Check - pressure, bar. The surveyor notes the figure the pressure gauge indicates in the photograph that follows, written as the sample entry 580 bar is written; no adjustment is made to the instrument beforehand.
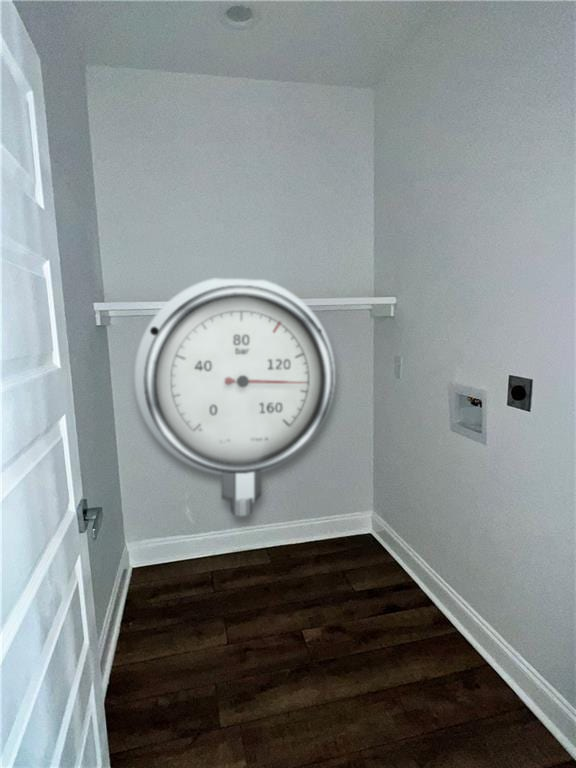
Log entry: 135 bar
